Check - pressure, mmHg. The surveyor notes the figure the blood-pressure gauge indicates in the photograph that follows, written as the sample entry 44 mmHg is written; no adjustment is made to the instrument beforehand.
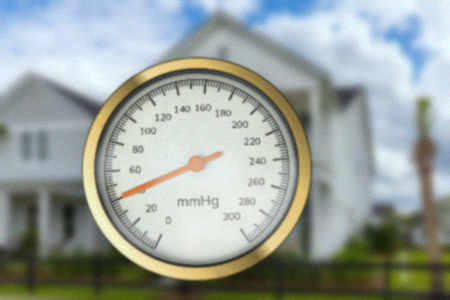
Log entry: 40 mmHg
